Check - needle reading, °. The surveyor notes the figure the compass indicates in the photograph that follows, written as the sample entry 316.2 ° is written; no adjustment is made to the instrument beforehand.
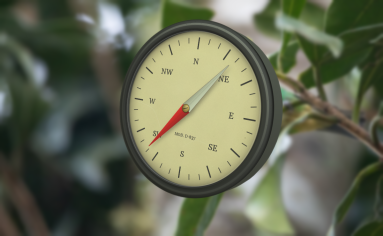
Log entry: 220 °
